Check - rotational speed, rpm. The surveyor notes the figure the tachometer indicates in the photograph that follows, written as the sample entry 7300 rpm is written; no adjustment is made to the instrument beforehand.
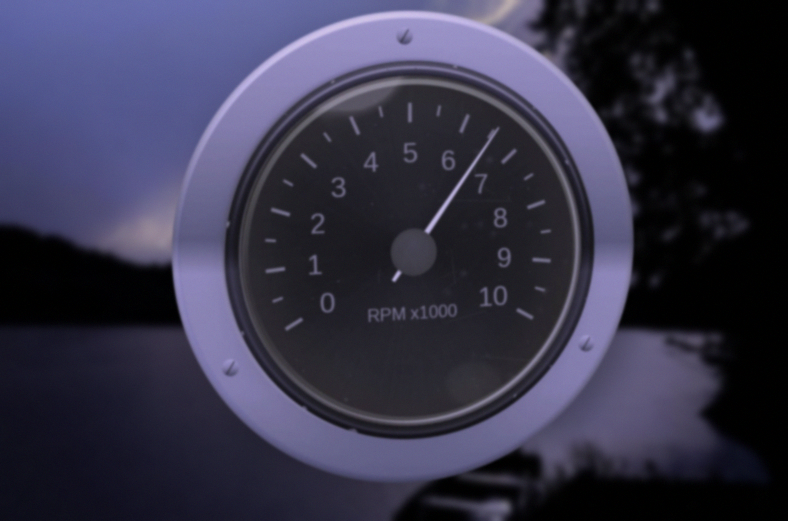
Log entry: 6500 rpm
